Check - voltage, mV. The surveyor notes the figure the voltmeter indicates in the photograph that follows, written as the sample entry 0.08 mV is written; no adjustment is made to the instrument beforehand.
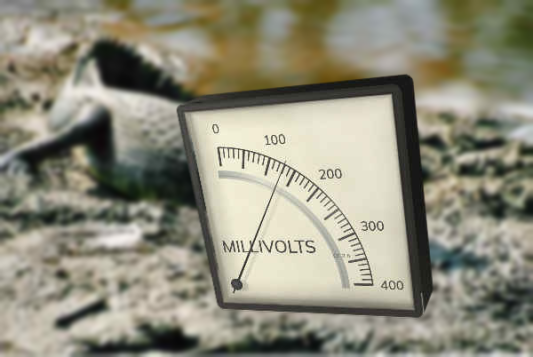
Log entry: 130 mV
